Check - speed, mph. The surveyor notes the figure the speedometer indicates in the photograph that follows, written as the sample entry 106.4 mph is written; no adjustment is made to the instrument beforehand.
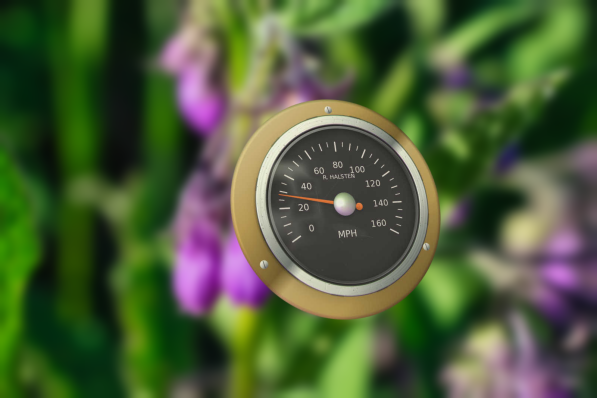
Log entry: 27.5 mph
